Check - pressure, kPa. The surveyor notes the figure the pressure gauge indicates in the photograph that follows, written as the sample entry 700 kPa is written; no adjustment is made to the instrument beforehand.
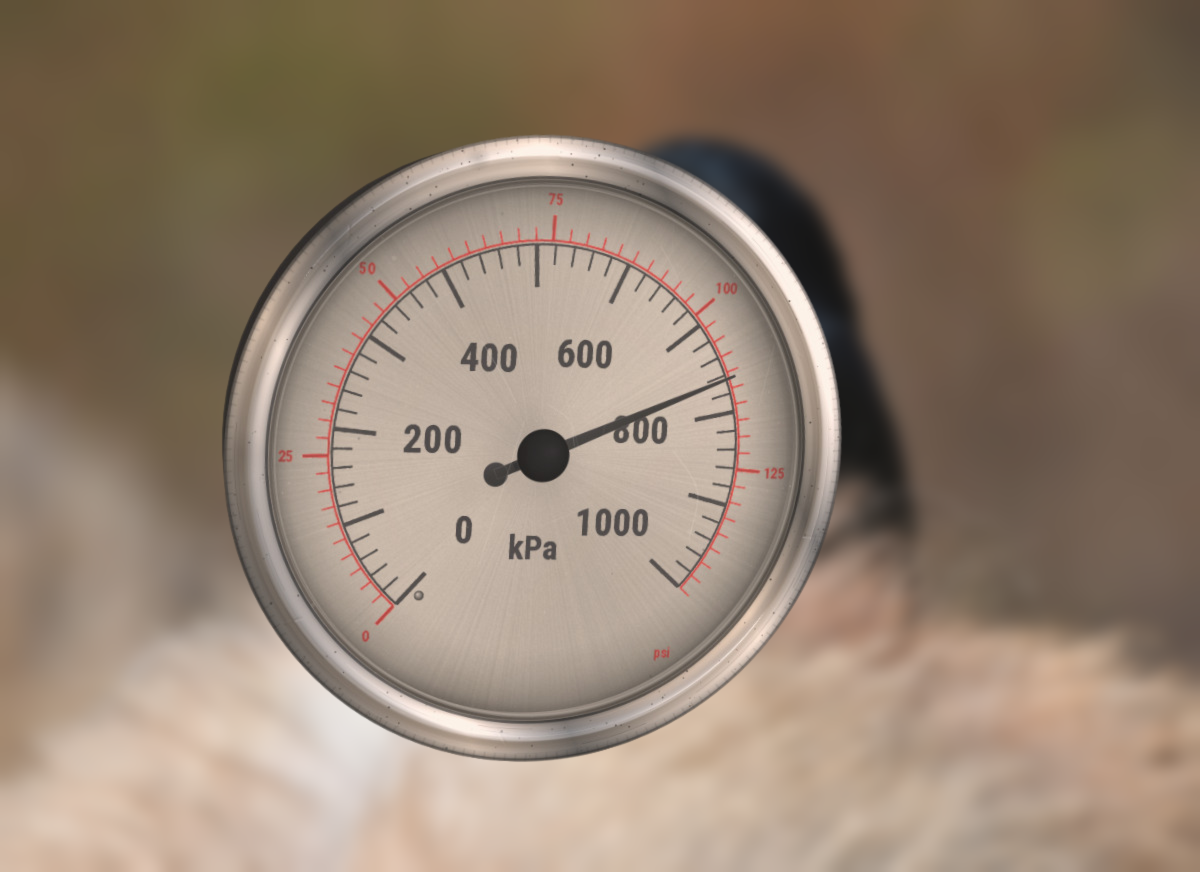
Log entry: 760 kPa
